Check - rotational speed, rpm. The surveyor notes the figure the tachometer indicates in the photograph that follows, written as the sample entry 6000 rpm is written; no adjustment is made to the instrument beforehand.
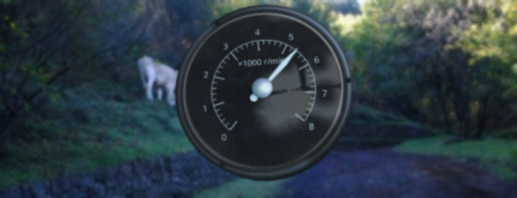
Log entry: 5400 rpm
